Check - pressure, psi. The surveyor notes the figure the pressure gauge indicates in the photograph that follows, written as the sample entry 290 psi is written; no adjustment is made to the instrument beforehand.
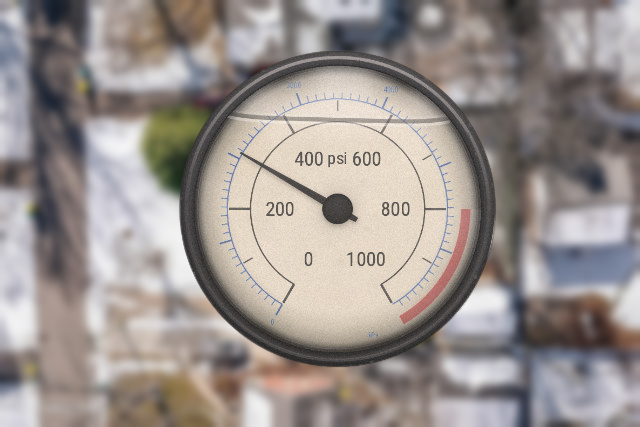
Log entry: 300 psi
